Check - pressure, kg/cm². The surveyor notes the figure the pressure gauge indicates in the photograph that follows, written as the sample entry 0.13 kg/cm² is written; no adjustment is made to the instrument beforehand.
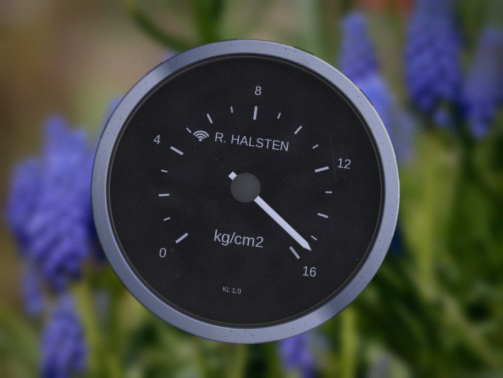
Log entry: 15.5 kg/cm²
